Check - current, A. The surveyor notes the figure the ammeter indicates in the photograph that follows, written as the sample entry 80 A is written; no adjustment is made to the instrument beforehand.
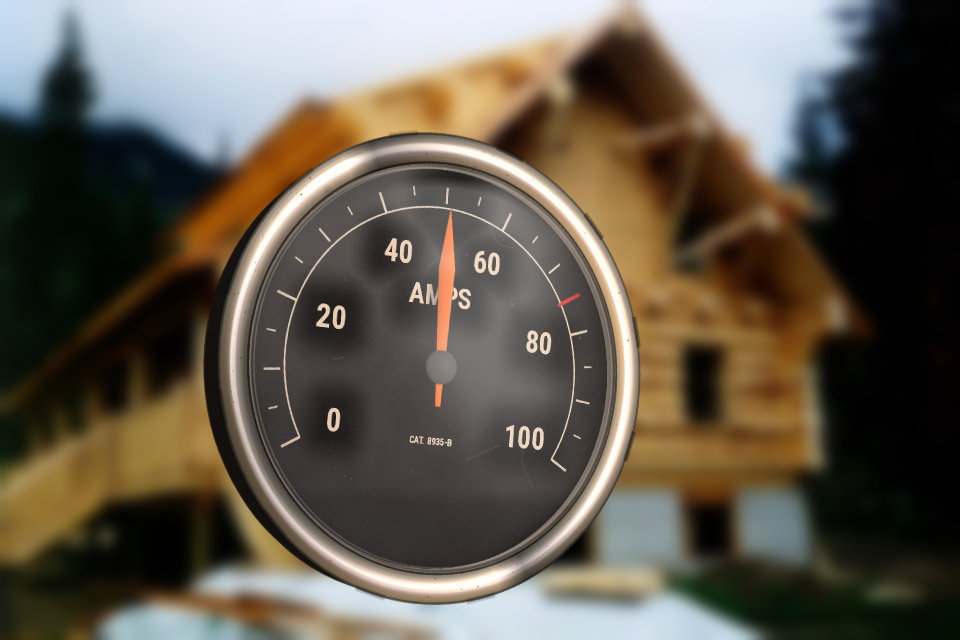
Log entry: 50 A
